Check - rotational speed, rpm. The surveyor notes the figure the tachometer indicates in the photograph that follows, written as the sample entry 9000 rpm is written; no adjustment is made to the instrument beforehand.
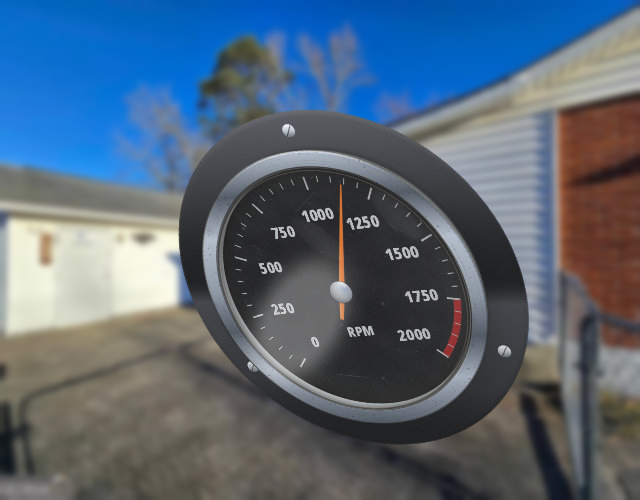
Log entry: 1150 rpm
